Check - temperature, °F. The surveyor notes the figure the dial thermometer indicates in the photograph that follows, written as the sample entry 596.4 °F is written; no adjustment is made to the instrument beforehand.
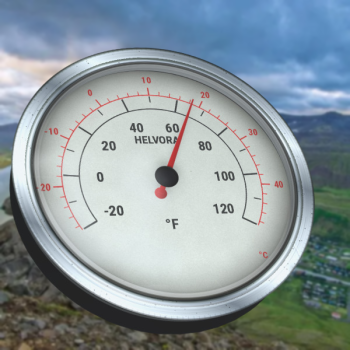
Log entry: 65 °F
